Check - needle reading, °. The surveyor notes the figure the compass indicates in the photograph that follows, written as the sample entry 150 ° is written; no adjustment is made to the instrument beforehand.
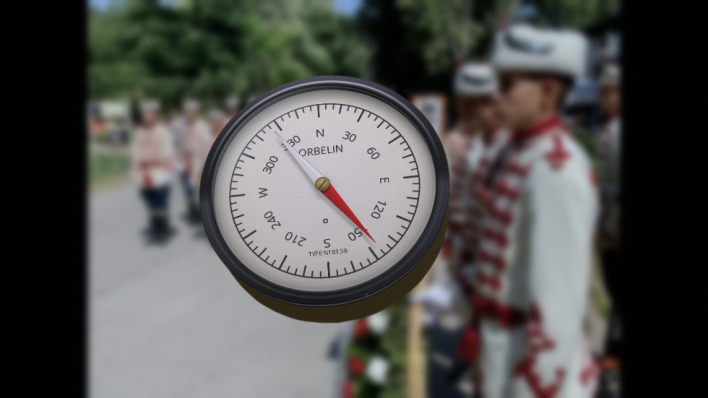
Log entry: 145 °
